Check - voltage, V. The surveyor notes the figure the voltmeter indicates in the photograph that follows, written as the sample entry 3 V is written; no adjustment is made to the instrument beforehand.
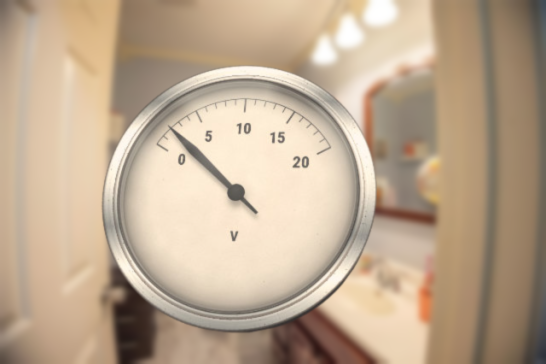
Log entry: 2 V
